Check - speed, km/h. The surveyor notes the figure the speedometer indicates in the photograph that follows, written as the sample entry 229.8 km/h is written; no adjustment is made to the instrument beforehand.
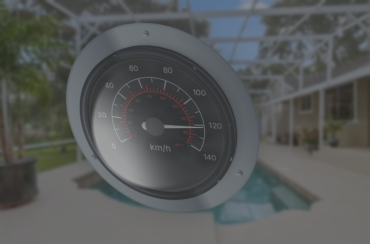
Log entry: 120 km/h
